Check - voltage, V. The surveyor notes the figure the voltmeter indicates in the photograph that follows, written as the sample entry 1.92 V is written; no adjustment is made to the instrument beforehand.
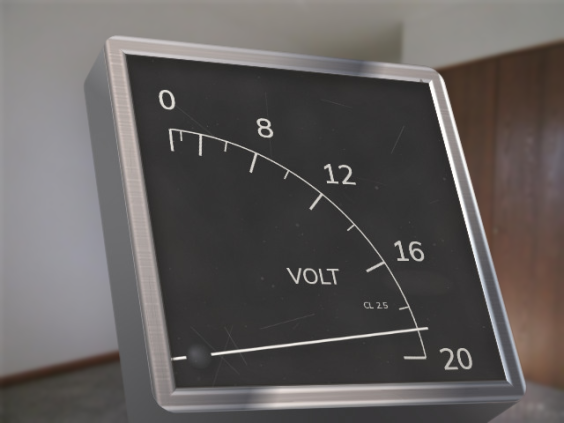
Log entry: 19 V
